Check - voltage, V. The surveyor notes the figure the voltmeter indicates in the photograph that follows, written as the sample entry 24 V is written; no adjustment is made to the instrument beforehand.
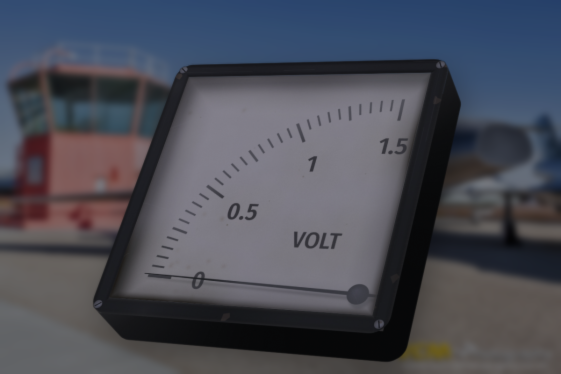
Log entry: 0 V
